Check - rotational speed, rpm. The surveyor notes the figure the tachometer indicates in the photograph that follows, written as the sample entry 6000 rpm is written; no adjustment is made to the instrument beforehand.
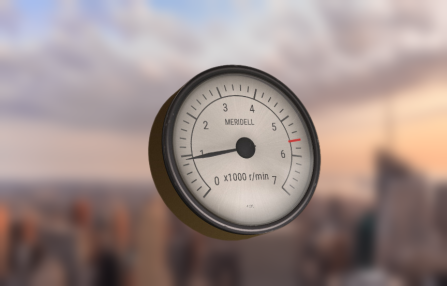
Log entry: 900 rpm
